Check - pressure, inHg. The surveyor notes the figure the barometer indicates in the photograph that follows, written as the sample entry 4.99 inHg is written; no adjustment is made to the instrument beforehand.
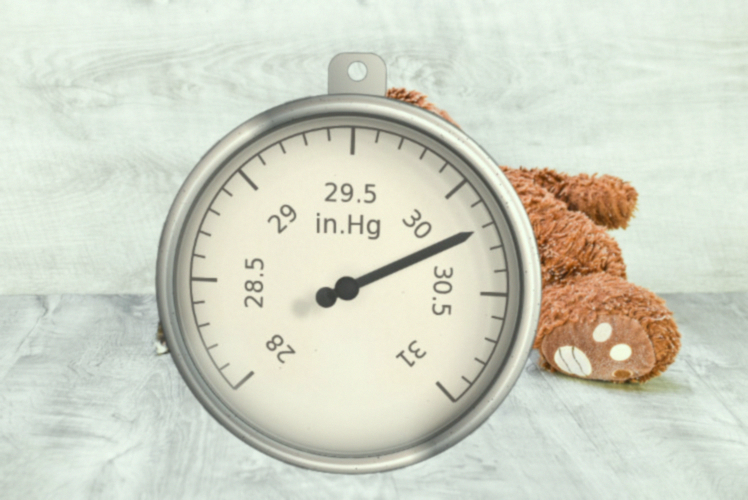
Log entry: 30.2 inHg
